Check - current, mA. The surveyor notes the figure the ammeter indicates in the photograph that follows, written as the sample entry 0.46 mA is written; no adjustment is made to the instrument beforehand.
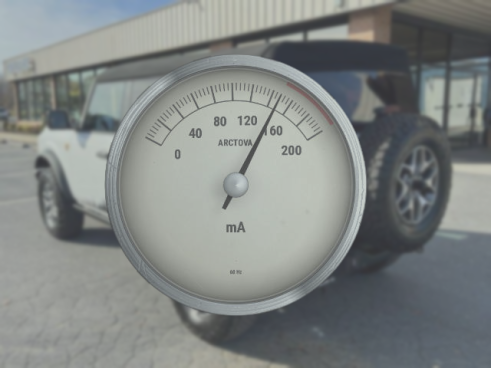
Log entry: 148 mA
